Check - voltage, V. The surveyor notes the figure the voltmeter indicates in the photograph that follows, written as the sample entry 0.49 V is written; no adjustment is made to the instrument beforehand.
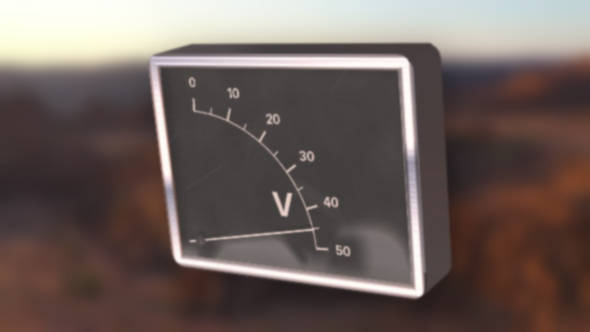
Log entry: 45 V
